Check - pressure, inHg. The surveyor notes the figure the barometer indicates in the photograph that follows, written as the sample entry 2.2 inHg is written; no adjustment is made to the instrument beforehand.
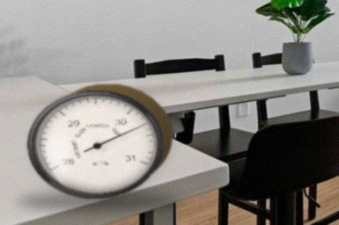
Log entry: 30.3 inHg
